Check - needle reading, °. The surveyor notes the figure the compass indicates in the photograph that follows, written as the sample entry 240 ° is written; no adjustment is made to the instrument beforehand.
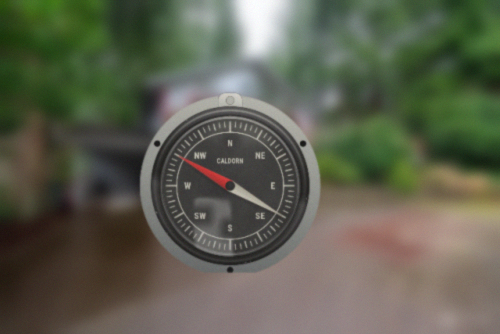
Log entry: 300 °
